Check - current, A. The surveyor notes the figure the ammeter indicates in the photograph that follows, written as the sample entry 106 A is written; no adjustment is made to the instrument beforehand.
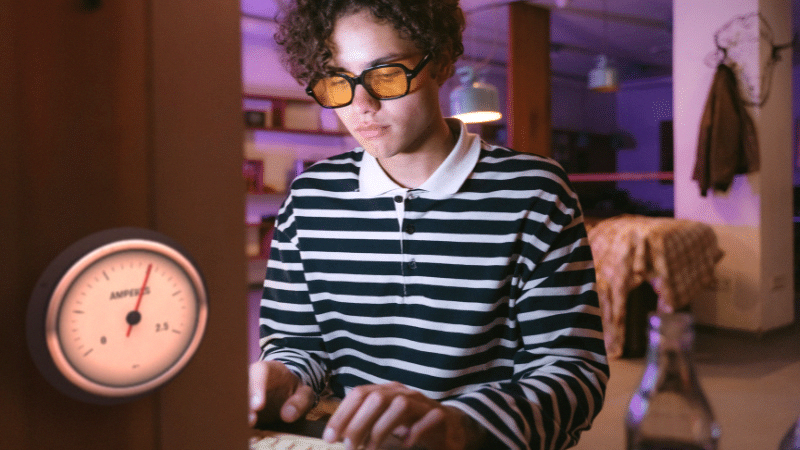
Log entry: 1.5 A
